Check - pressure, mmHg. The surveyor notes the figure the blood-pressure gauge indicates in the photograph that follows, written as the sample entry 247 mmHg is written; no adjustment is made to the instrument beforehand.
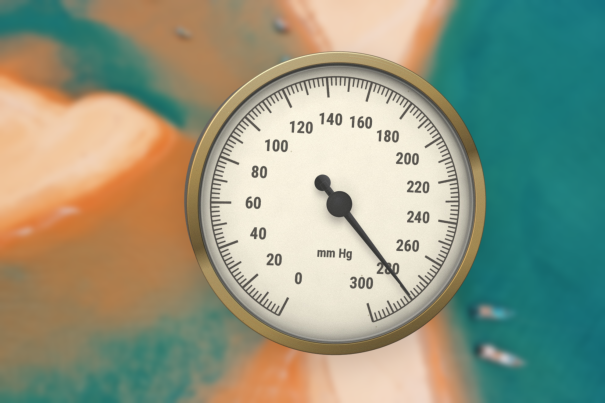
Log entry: 280 mmHg
